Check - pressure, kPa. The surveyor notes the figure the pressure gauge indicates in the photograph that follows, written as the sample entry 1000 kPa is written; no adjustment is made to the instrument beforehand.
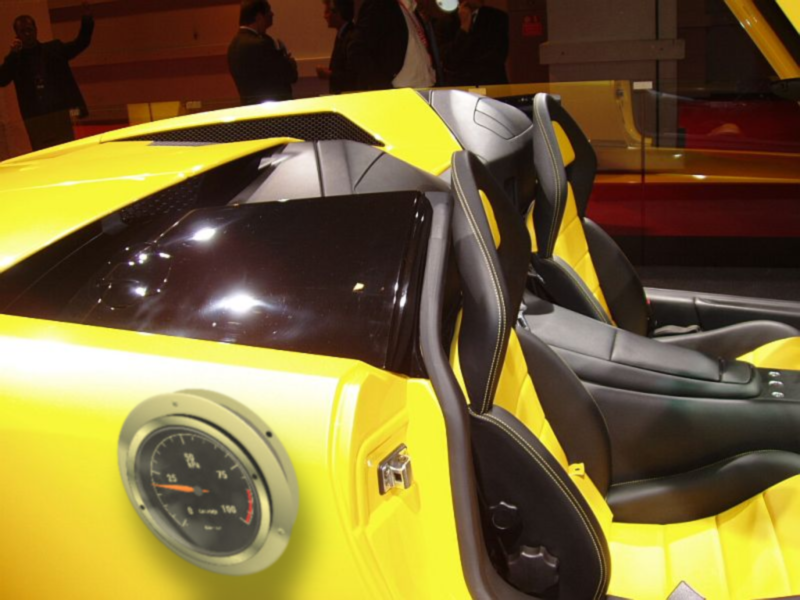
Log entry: 20 kPa
